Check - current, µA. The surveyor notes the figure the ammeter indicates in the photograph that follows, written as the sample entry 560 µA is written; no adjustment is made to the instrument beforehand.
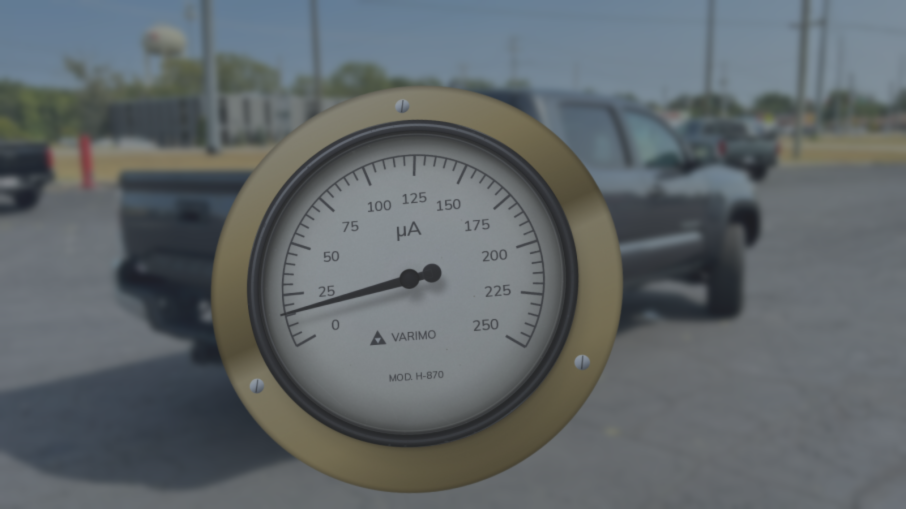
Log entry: 15 µA
